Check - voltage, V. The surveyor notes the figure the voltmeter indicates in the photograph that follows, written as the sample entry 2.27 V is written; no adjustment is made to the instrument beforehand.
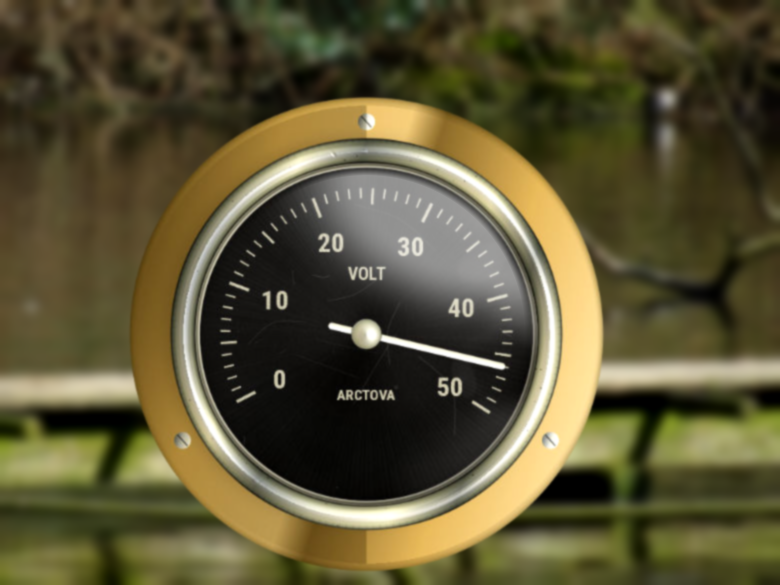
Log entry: 46 V
